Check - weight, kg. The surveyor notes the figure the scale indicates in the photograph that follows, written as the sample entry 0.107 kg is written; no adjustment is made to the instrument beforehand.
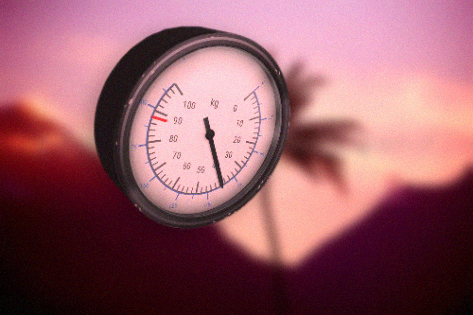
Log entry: 40 kg
